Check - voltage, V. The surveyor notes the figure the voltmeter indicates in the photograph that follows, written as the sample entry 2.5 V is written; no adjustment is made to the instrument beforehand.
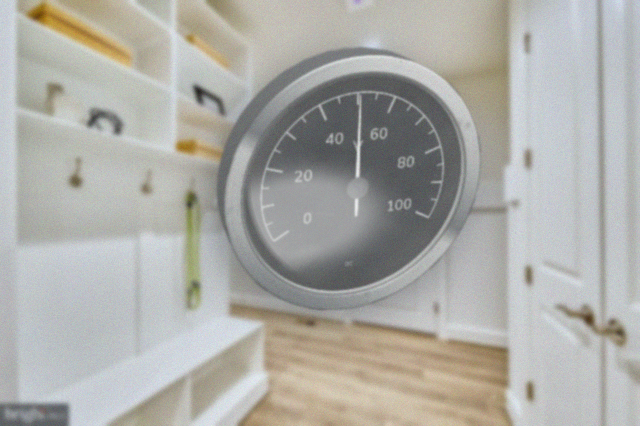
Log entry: 50 V
